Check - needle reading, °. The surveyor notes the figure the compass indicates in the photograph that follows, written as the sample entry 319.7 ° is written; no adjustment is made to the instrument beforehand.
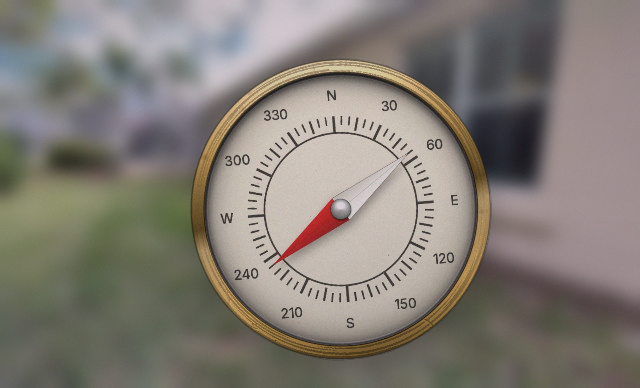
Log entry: 235 °
